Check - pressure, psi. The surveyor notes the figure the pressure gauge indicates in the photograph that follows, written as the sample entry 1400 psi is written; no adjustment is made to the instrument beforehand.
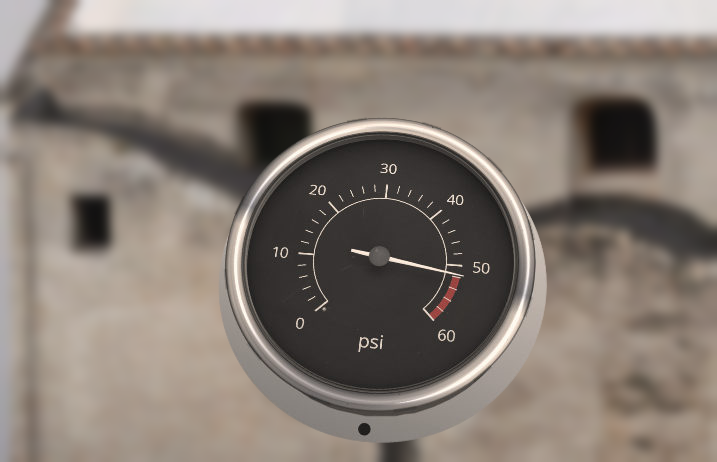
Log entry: 52 psi
